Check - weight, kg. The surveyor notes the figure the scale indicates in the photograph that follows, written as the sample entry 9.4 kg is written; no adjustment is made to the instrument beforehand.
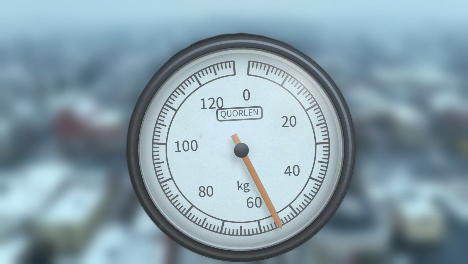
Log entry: 55 kg
